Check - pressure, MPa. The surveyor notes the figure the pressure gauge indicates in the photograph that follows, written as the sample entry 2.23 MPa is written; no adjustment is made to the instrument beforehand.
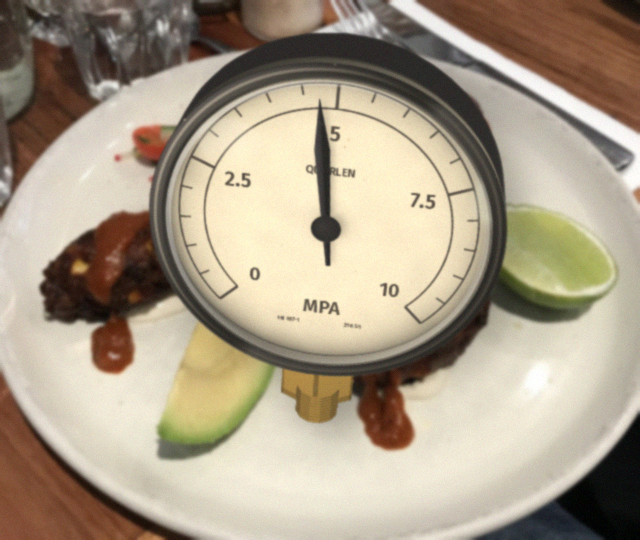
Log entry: 4.75 MPa
